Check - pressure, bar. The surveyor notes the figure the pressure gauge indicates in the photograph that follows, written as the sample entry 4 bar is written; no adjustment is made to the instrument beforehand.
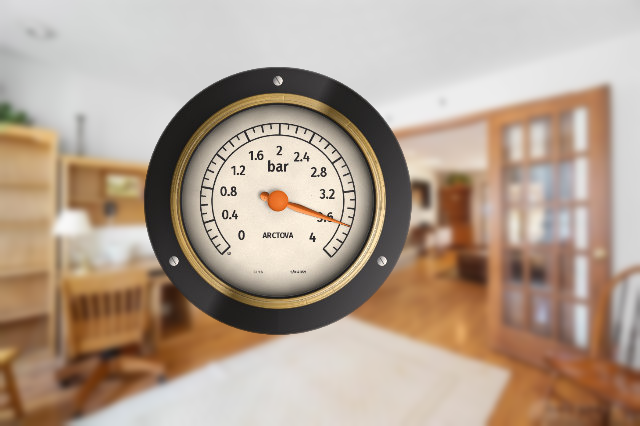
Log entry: 3.6 bar
